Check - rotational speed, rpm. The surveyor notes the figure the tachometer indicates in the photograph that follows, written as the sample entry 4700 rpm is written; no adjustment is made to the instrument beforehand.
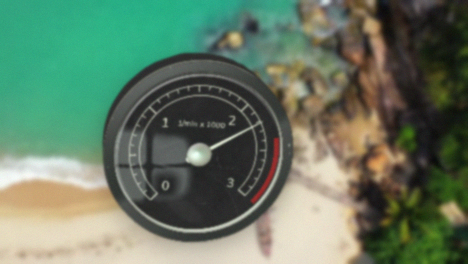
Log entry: 2200 rpm
